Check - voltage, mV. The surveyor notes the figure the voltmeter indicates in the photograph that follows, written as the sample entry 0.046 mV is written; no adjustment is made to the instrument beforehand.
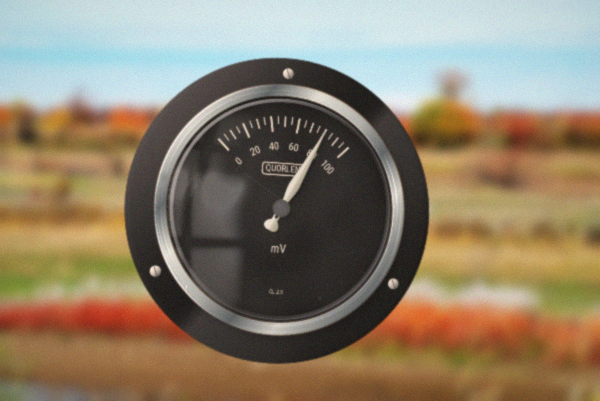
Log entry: 80 mV
